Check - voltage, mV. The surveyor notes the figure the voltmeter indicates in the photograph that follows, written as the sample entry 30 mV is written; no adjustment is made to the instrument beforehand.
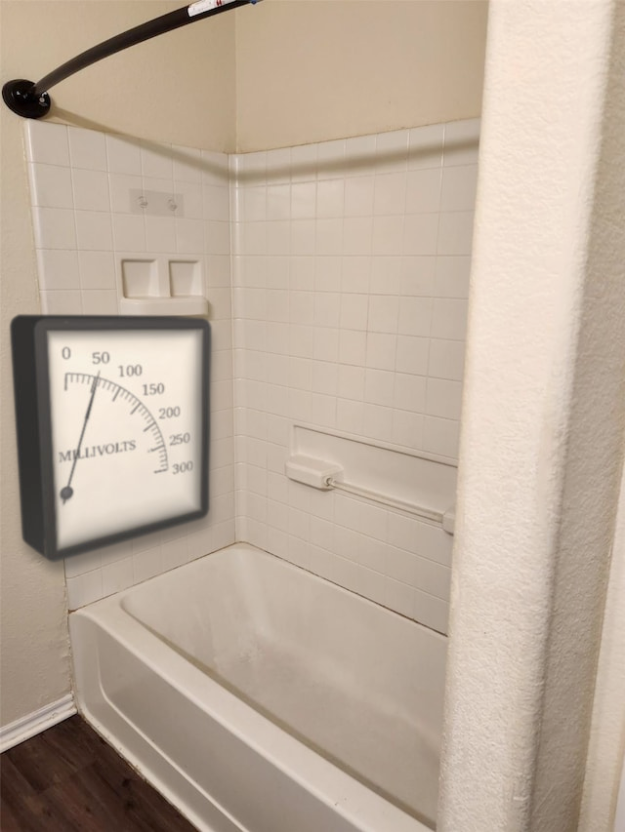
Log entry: 50 mV
